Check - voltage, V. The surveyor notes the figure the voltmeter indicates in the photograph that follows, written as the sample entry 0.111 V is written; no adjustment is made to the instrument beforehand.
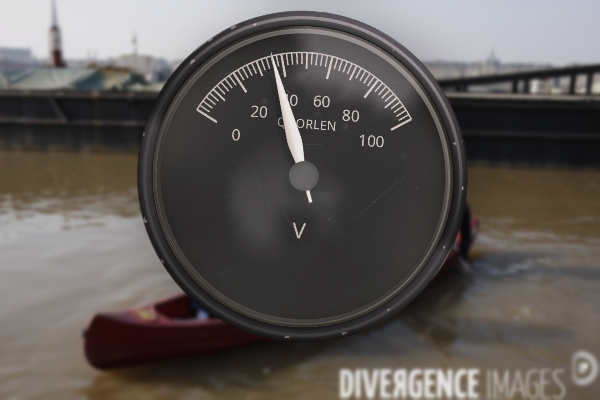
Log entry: 36 V
